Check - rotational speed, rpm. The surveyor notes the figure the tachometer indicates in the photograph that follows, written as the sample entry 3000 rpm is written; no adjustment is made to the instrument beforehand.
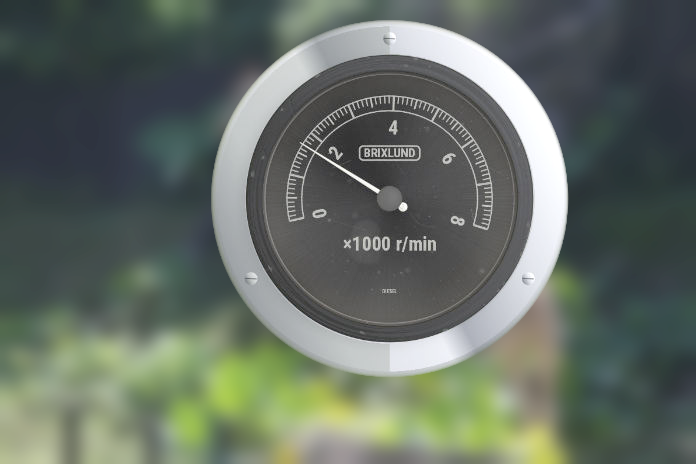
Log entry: 1700 rpm
